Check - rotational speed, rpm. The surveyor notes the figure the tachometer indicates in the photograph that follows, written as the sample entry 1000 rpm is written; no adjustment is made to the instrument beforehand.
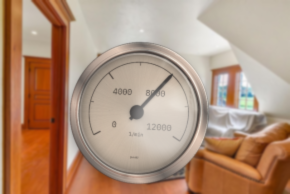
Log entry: 8000 rpm
